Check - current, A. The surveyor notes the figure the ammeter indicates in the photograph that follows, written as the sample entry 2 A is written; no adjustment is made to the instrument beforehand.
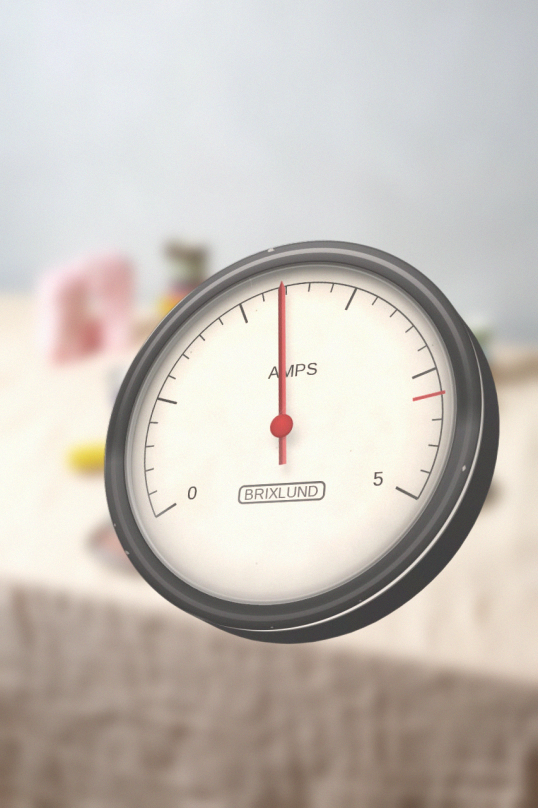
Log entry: 2.4 A
